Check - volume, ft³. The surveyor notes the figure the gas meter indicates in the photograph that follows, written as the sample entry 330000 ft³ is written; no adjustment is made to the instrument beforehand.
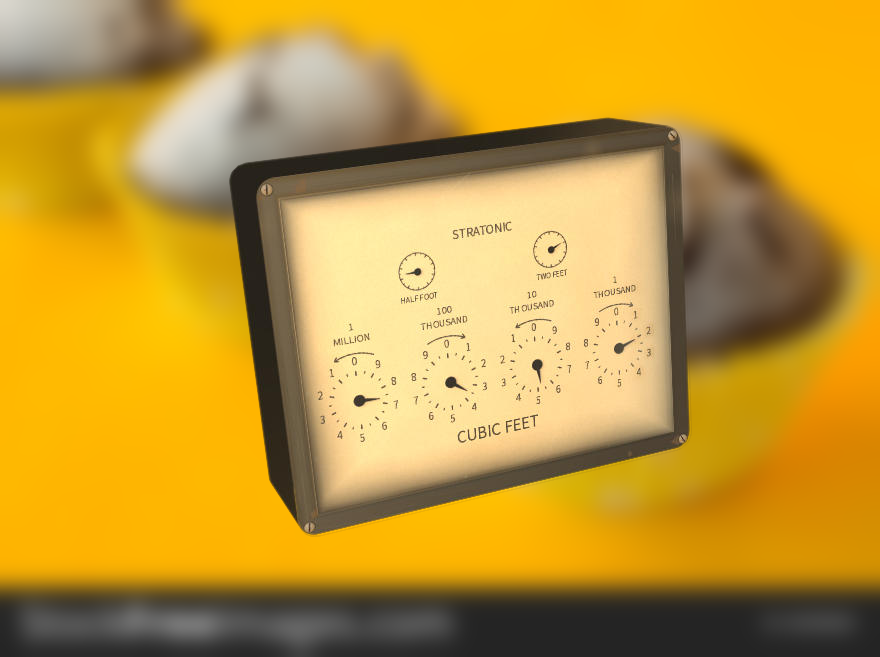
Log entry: 735200 ft³
